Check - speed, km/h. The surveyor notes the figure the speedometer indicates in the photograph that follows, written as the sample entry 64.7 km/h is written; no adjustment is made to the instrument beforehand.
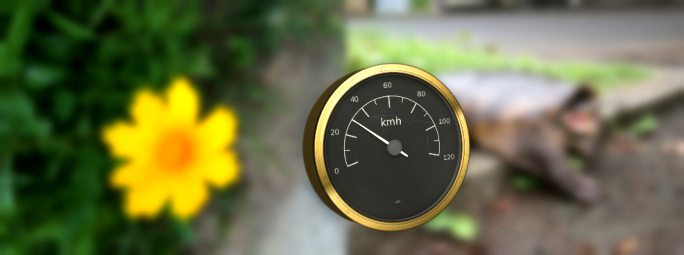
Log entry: 30 km/h
